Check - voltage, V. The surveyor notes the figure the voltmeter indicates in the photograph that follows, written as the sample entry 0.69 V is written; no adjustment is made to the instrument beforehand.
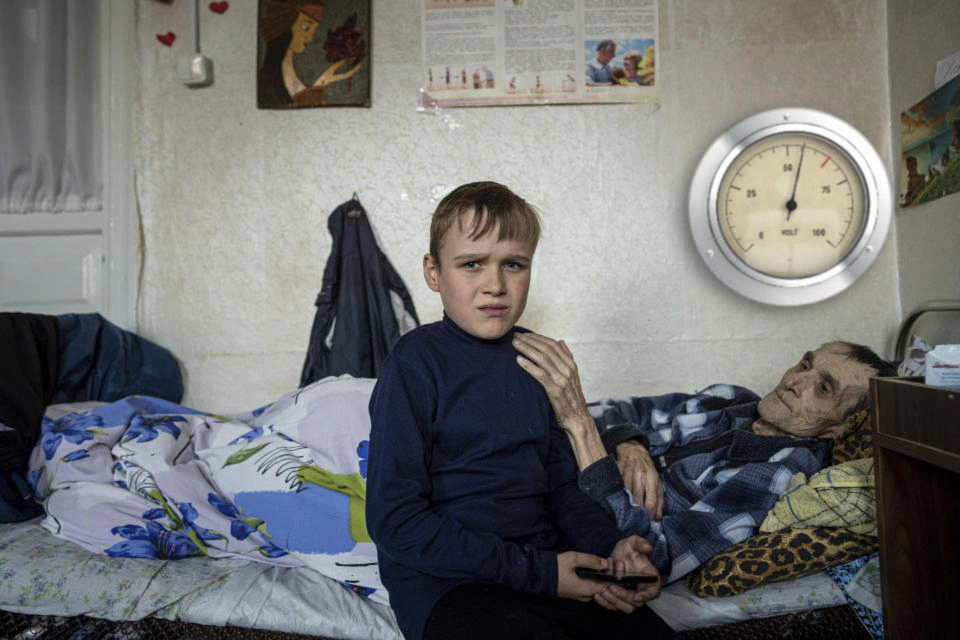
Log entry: 55 V
